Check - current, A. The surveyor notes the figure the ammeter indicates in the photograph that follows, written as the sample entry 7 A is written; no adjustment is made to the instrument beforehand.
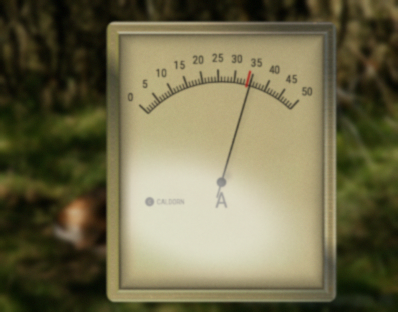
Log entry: 35 A
